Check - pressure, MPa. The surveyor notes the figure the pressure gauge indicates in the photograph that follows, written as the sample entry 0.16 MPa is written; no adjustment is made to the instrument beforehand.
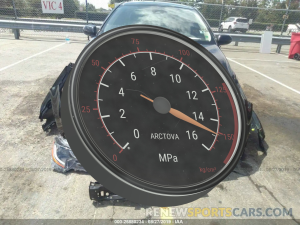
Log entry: 15 MPa
